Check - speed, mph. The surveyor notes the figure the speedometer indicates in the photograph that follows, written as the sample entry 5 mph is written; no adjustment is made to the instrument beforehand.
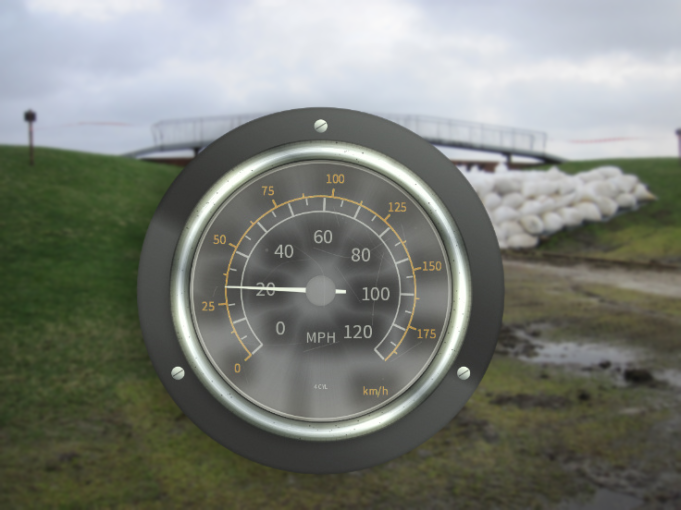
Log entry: 20 mph
